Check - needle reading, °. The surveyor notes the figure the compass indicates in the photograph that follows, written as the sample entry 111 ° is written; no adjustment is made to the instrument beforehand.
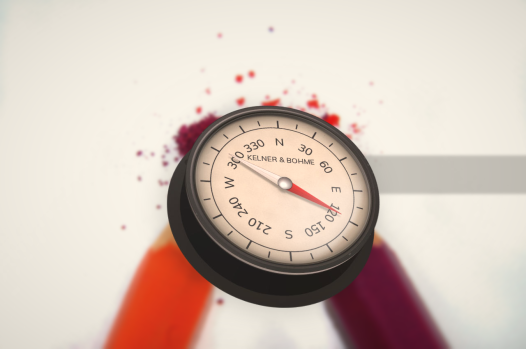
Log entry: 120 °
